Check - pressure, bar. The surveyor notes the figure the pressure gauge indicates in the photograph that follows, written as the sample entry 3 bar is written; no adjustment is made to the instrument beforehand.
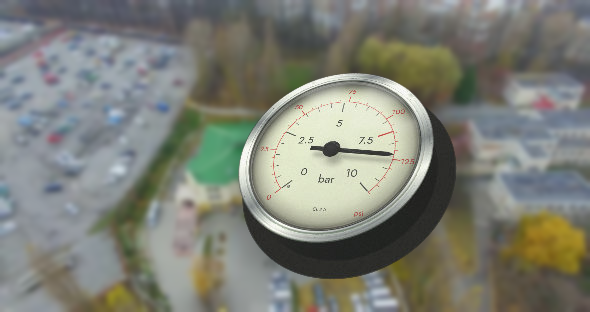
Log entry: 8.5 bar
